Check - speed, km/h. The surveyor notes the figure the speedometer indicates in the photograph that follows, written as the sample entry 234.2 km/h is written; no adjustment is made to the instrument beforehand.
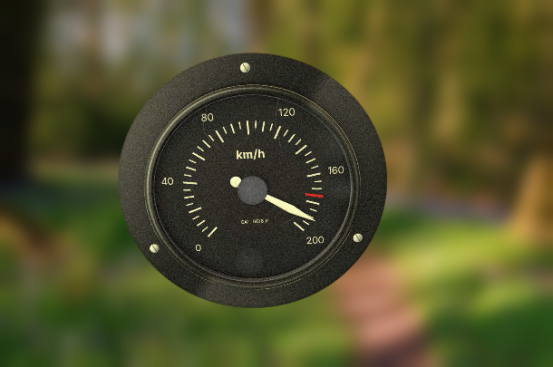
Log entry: 190 km/h
